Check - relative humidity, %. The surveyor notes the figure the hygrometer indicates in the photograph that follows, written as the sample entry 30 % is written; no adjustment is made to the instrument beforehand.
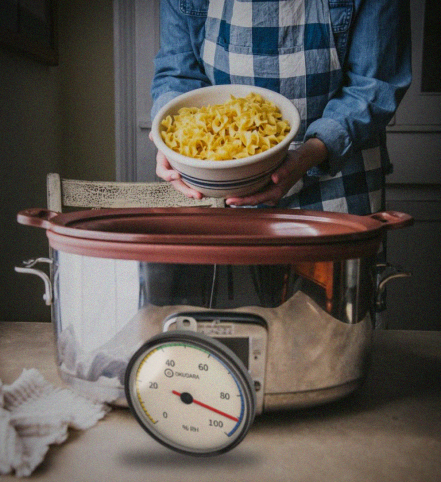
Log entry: 90 %
